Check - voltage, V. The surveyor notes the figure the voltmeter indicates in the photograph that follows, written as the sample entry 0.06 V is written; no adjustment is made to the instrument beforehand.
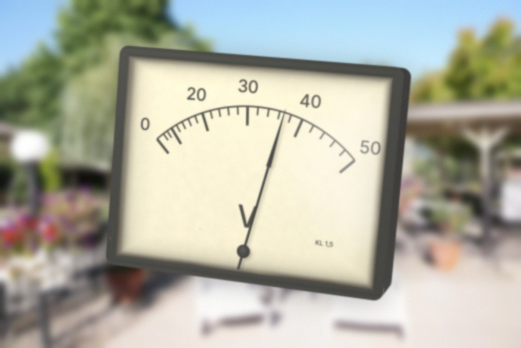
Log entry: 37 V
